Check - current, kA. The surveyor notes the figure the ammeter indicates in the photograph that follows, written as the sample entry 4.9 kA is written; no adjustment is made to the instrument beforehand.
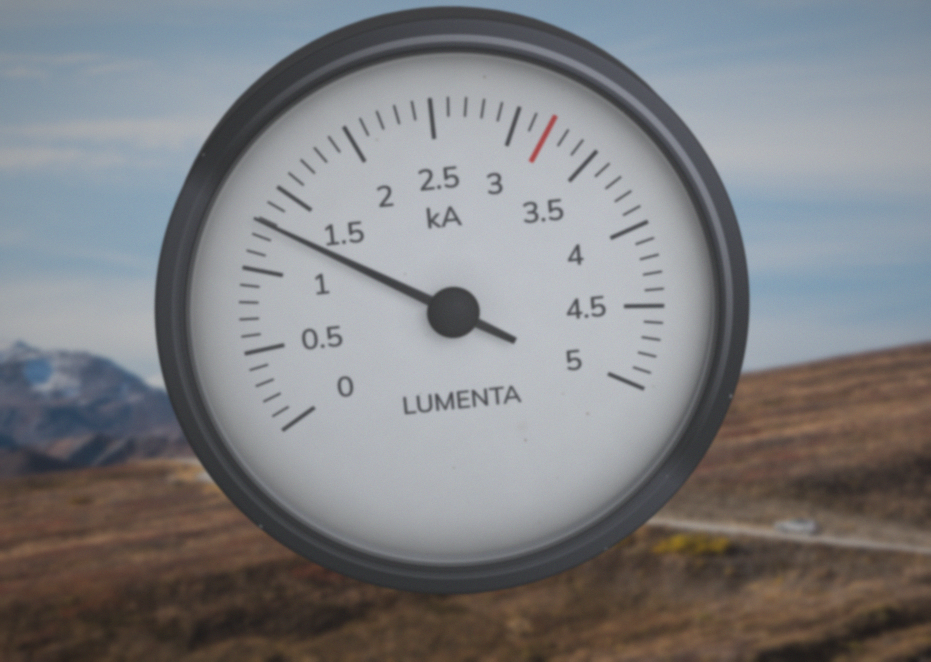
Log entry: 1.3 kA
